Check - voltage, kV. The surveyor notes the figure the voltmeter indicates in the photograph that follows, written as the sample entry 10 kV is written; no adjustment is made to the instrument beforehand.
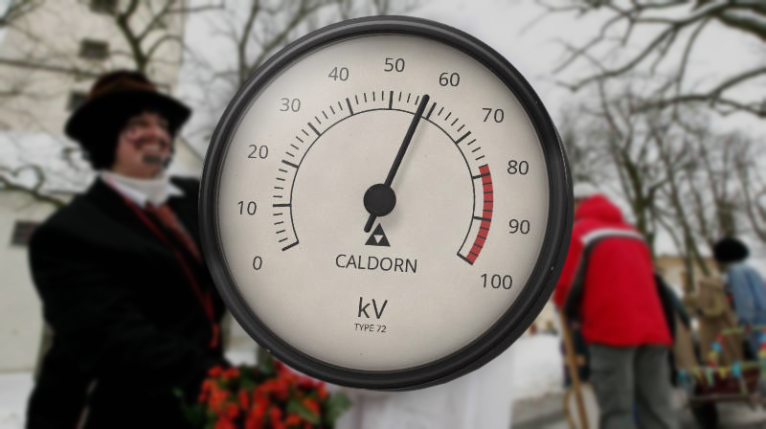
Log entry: 58 kV
